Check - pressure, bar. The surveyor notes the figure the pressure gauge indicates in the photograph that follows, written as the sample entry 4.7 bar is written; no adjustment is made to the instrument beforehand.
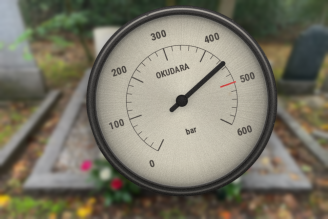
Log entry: 450 bar
